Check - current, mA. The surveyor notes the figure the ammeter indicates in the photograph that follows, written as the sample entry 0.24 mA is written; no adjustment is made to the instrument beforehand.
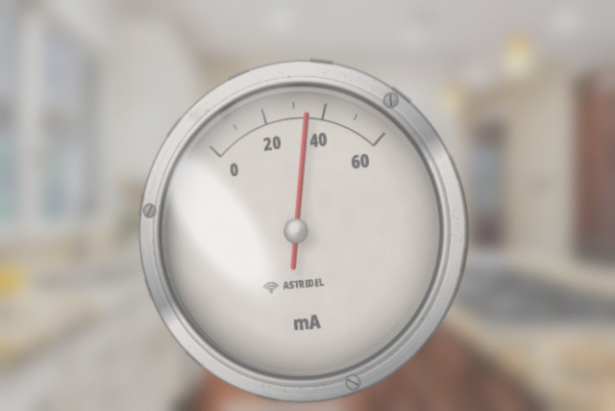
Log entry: 35 mA
